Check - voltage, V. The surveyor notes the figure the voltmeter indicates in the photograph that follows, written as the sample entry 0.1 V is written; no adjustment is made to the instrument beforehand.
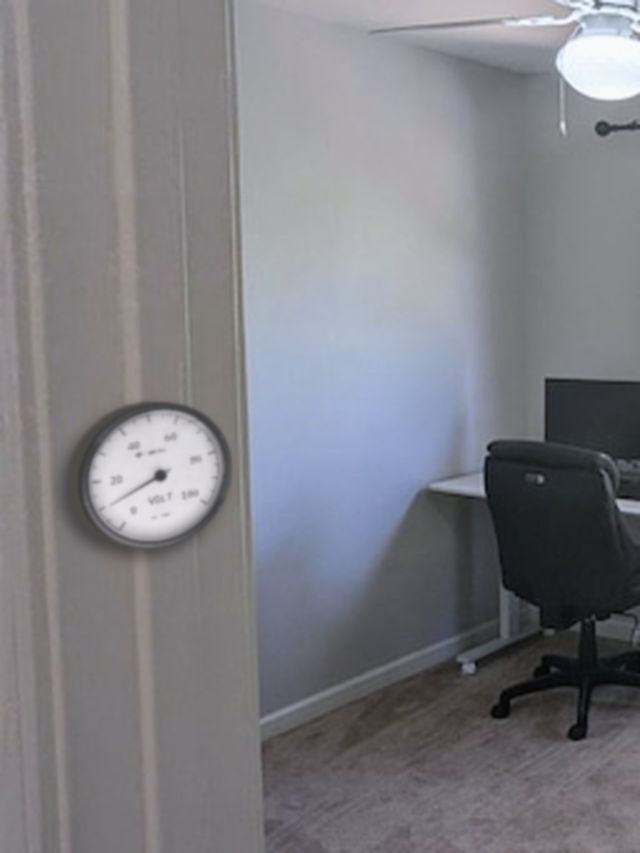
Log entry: 10 V
